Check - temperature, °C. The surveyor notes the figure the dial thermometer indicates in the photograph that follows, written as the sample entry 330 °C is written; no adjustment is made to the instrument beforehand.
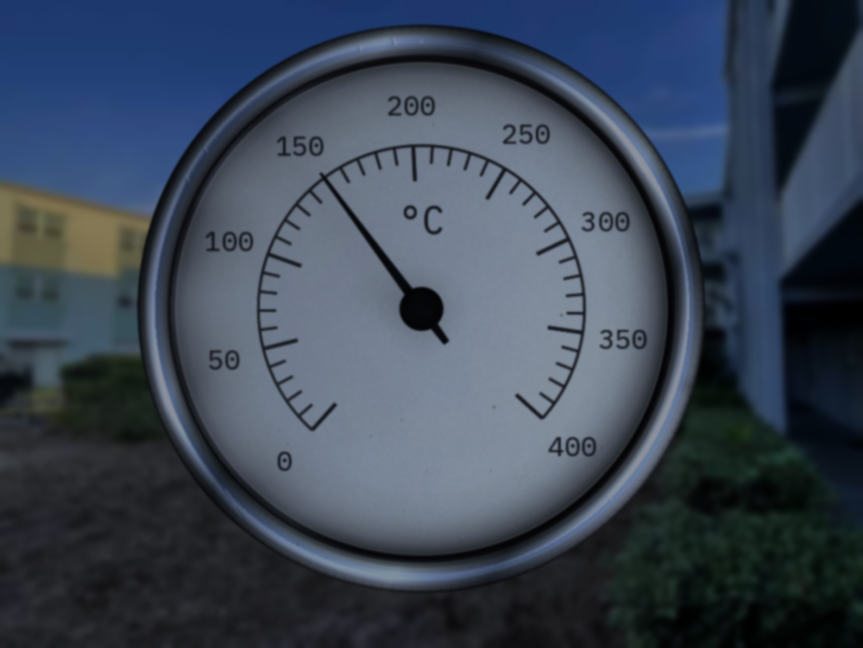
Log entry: 150 °C
